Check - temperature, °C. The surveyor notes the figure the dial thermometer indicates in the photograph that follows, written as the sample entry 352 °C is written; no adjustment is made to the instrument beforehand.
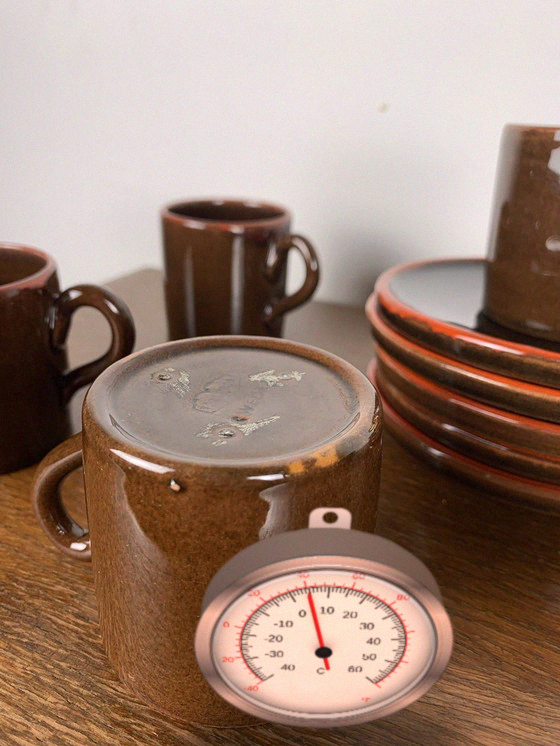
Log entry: 5 °C
